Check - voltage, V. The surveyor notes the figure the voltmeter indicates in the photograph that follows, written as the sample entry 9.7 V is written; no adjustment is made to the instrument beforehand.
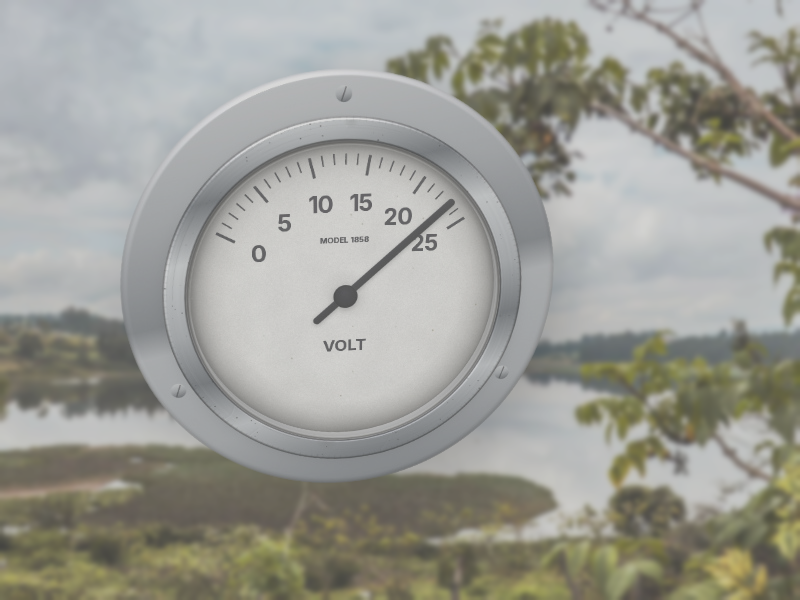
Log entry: 23 V
